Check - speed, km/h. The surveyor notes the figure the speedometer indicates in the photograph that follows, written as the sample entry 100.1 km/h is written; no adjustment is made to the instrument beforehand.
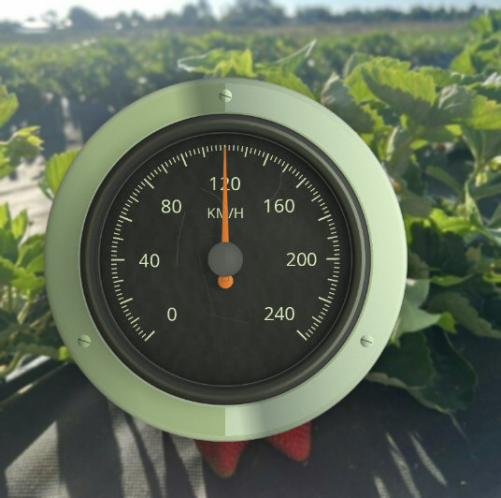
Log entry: 120 km/h
